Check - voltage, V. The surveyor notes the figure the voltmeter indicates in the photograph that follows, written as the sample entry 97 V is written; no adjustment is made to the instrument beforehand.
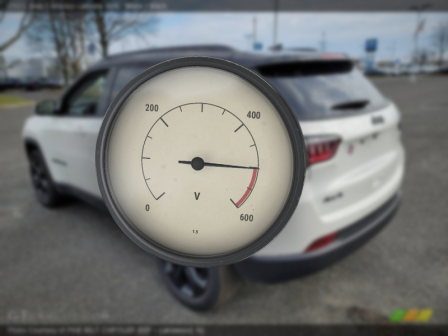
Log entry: 500 V
